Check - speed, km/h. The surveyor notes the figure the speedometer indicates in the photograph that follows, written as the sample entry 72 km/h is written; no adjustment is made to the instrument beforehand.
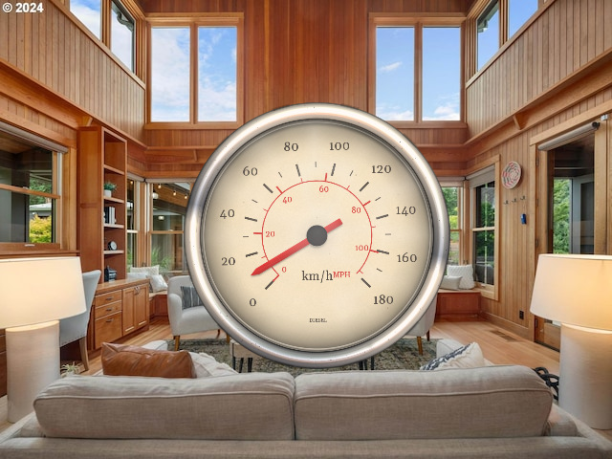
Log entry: 10 km/h
